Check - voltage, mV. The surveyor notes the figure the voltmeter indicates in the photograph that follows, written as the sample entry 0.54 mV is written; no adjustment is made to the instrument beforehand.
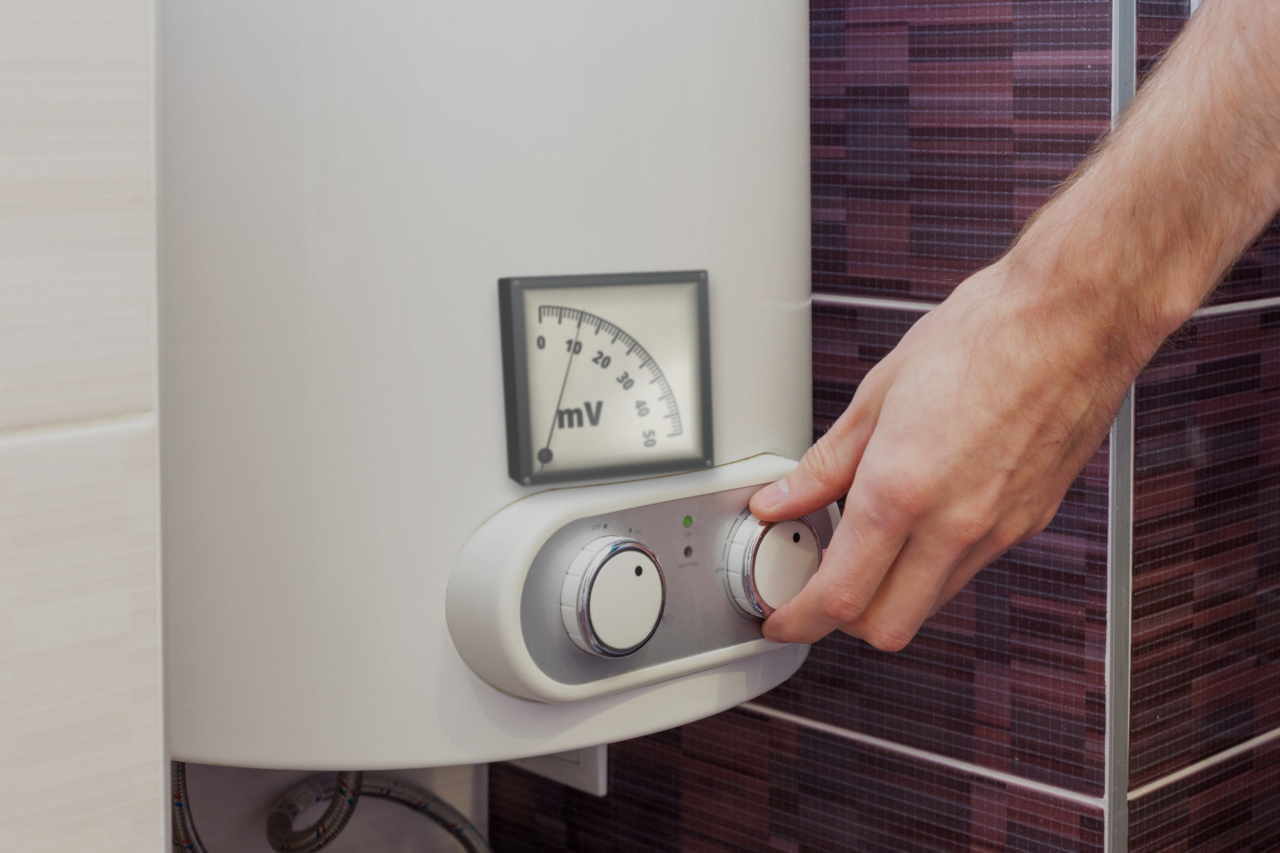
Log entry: 10 mV
